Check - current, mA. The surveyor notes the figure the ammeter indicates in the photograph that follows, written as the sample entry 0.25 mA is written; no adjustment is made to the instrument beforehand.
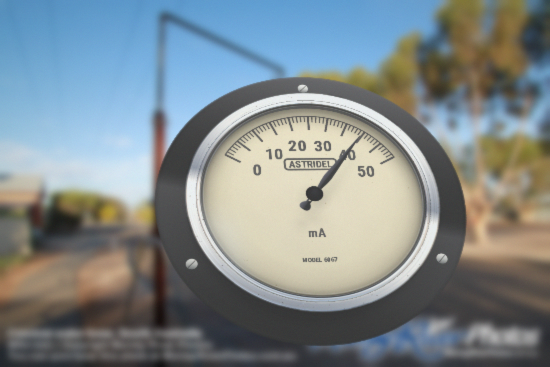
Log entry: 40 mA
